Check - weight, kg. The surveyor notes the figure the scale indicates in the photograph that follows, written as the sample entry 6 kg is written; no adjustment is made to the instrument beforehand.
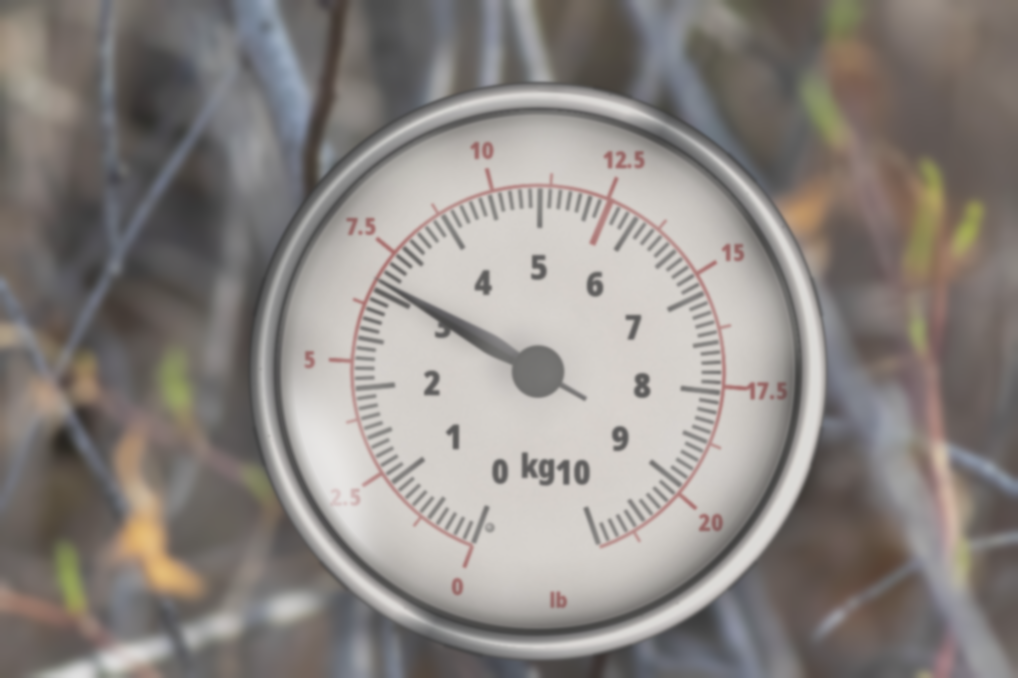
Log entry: 3.1 kg
